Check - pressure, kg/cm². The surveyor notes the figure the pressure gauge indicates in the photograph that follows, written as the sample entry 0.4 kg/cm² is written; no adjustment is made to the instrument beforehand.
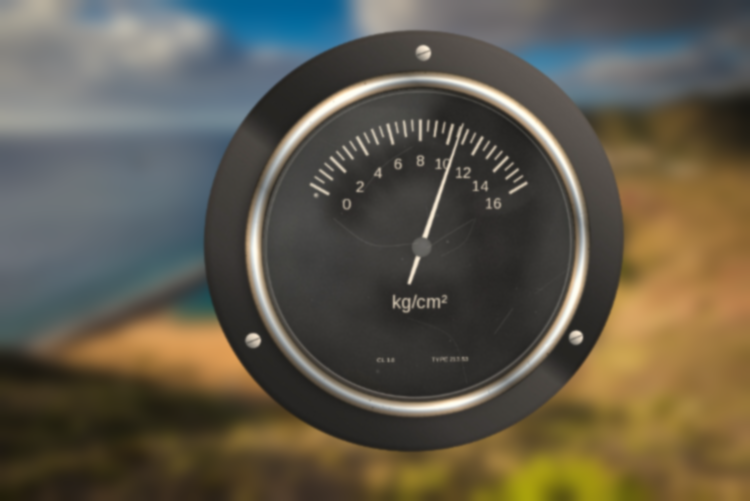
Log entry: 10.5 kg/cm²
